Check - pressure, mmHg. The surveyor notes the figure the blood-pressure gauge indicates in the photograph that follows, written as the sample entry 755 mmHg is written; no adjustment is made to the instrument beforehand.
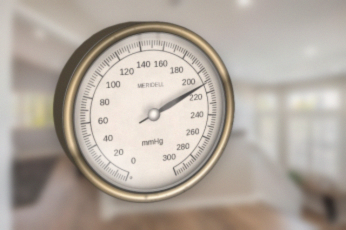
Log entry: 210 mmHg
